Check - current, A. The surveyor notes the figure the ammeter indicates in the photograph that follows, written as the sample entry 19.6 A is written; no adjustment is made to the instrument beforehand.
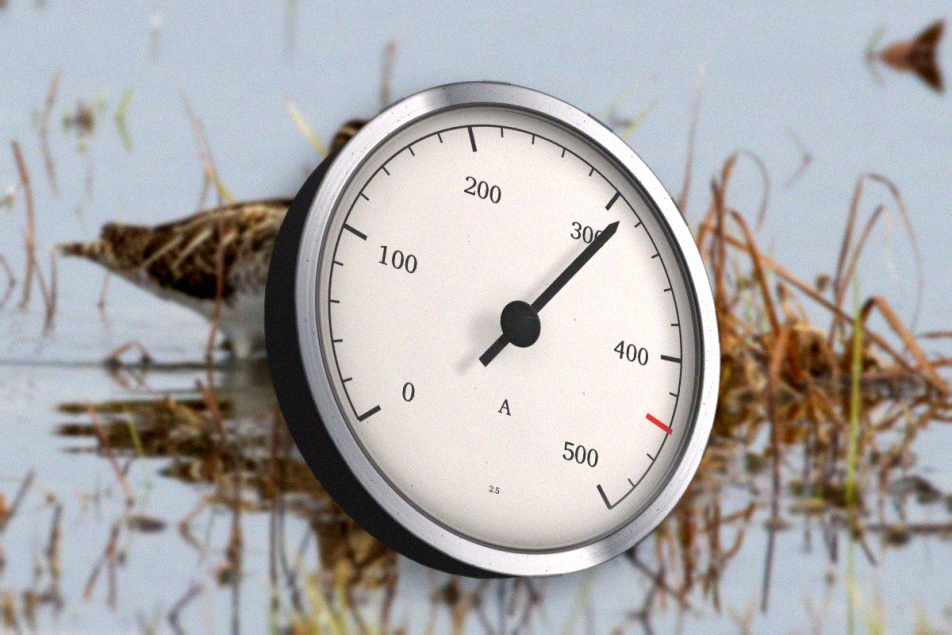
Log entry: 310 A
